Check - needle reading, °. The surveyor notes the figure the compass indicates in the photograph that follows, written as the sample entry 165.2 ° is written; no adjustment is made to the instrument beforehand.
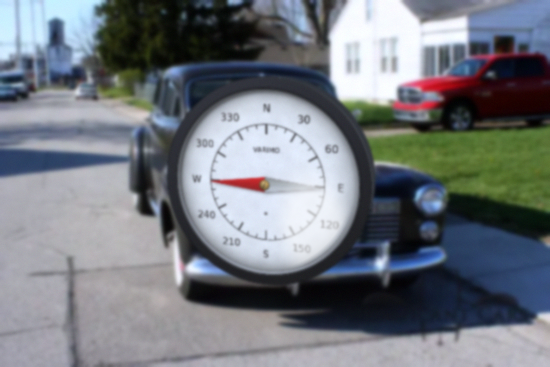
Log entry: 270 °
